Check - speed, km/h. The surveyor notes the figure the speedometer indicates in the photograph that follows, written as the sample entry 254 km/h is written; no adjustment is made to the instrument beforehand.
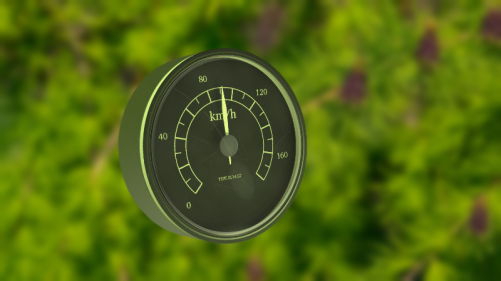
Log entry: 90 km/h
